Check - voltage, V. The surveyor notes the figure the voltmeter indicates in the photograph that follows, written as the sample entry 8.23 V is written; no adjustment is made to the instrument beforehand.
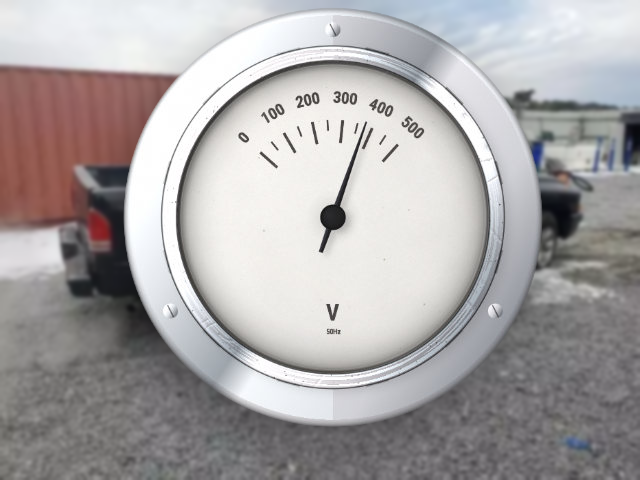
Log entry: 375 V
